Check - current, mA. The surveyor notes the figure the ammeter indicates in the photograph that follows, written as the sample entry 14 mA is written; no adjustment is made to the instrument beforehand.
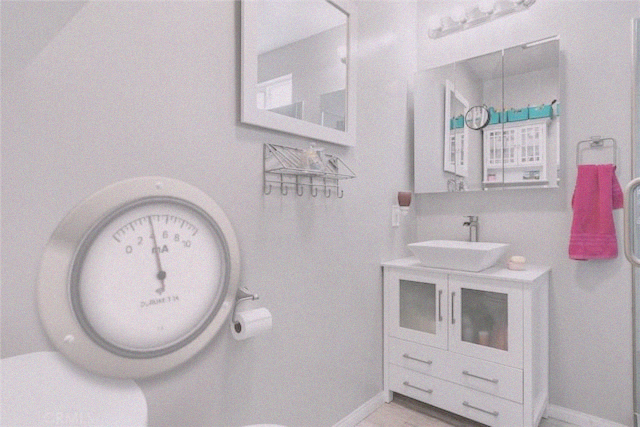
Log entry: 4 mA
